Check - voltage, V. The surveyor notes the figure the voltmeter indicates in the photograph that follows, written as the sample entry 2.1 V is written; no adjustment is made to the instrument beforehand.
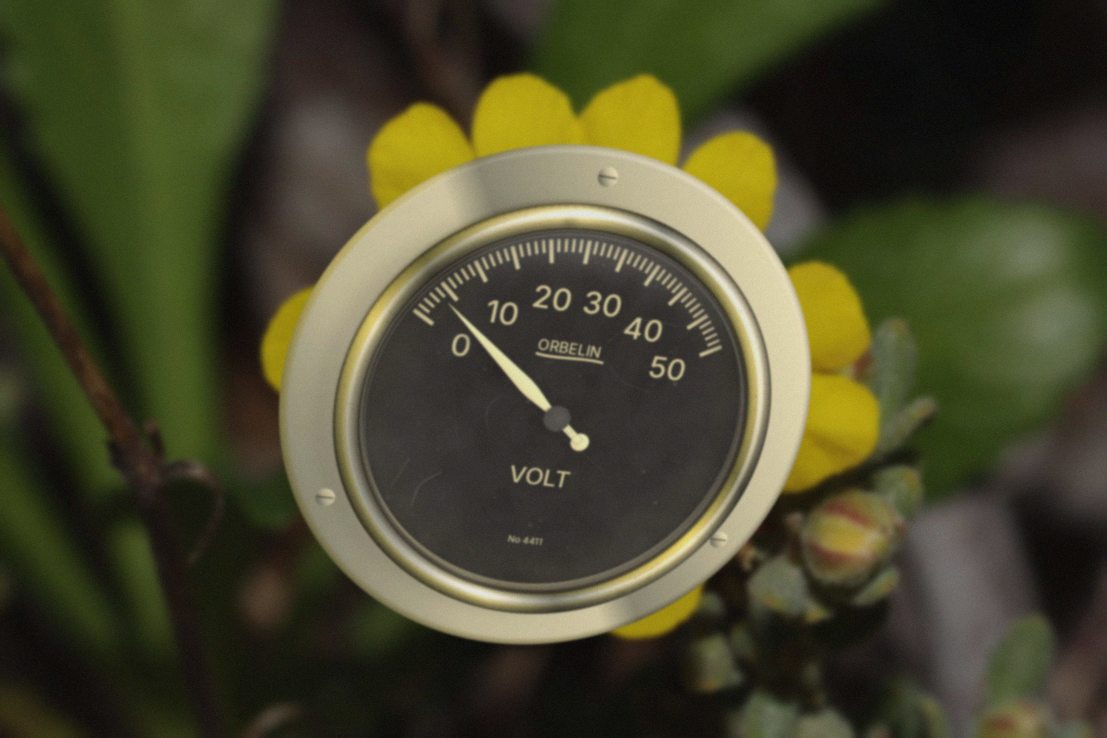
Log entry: 4 V
